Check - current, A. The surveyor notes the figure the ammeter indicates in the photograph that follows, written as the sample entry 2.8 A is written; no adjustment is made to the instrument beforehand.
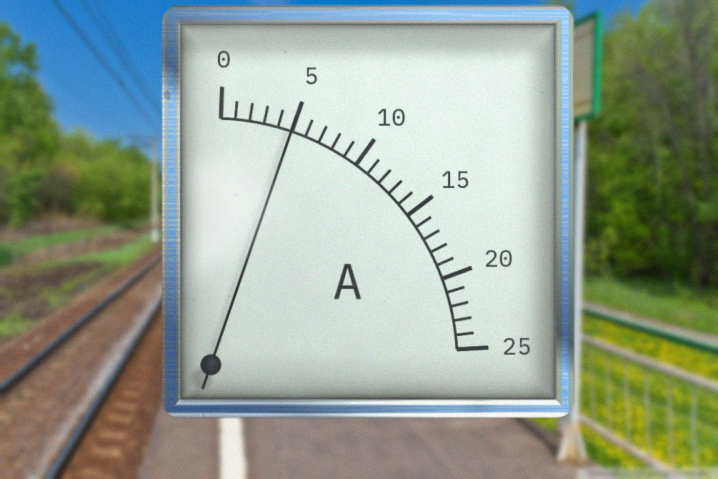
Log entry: 5 A
